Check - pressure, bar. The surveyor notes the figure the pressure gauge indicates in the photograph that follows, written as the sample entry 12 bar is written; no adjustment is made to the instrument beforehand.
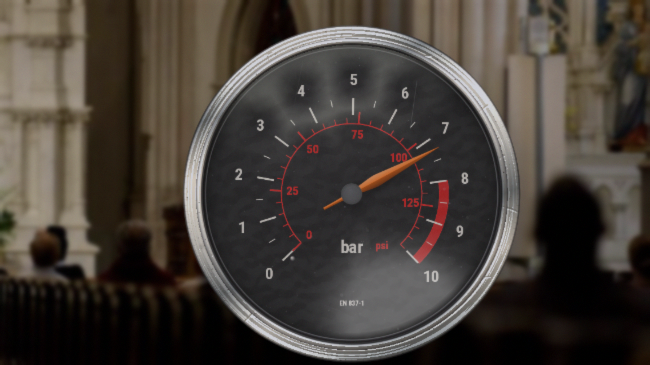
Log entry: 7.25 bar
